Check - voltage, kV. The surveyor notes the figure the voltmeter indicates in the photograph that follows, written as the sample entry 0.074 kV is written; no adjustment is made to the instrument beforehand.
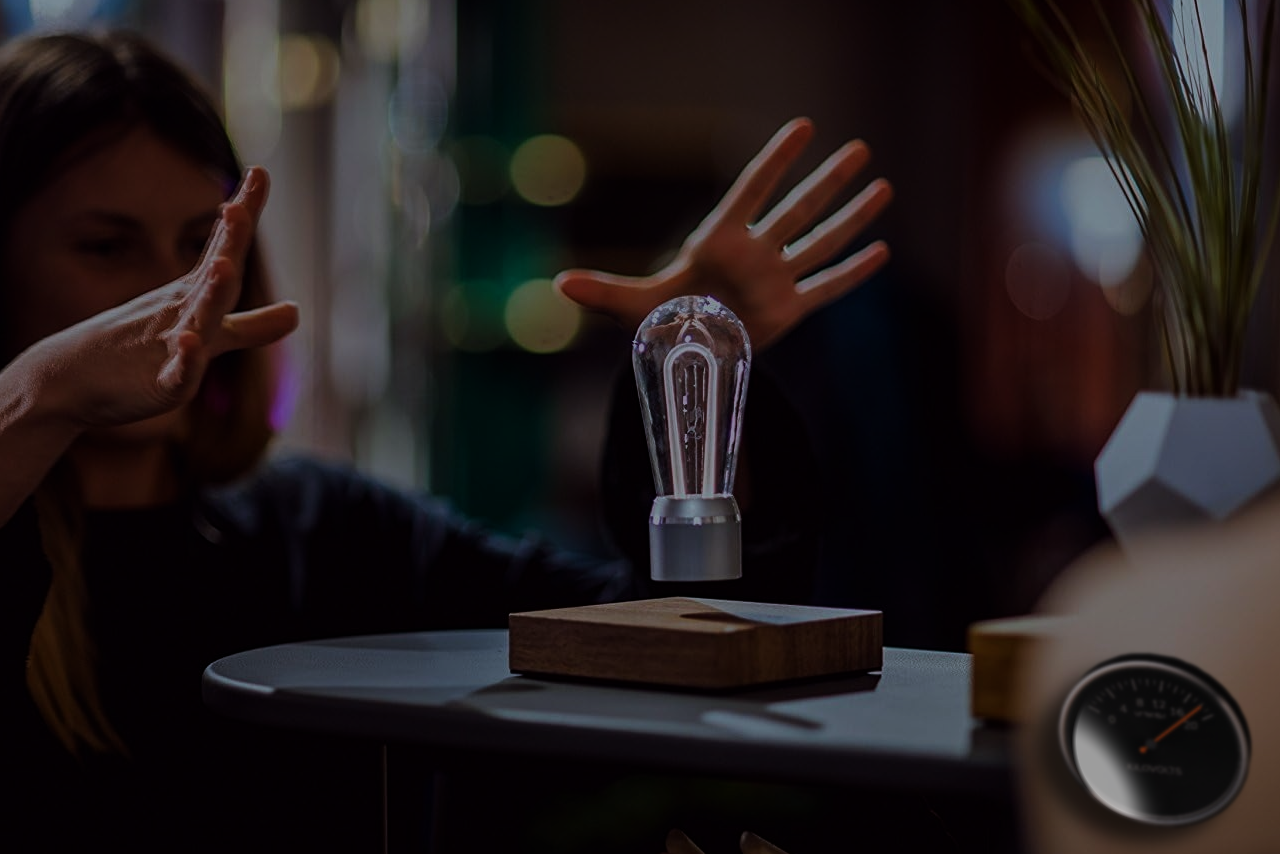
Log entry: 18 kV
